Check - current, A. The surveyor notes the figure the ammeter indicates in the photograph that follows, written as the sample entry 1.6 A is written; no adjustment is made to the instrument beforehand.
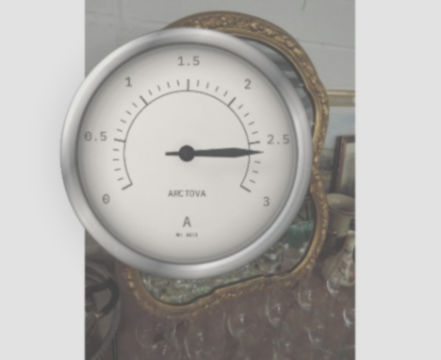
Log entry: 2.6 A
